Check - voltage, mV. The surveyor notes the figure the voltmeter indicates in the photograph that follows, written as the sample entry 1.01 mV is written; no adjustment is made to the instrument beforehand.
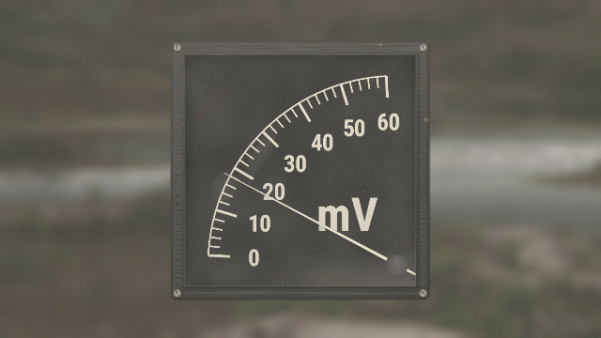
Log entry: 18 mV
